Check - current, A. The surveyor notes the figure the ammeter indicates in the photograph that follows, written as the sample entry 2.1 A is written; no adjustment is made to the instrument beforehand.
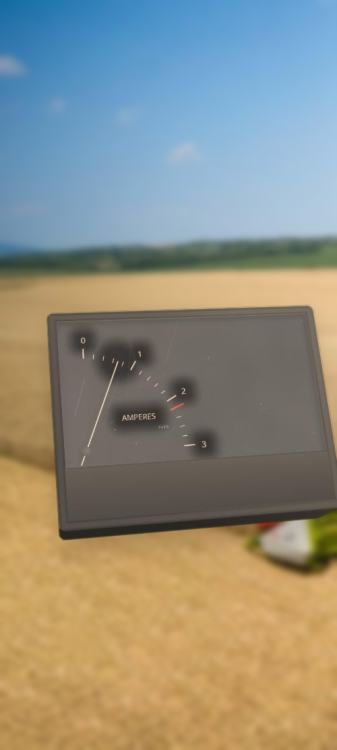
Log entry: 0.7 A
